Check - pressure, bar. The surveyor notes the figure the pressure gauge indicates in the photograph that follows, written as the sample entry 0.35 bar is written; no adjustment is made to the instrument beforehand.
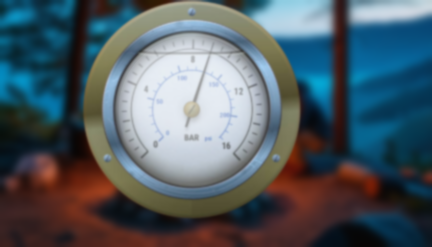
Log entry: 9 bar
